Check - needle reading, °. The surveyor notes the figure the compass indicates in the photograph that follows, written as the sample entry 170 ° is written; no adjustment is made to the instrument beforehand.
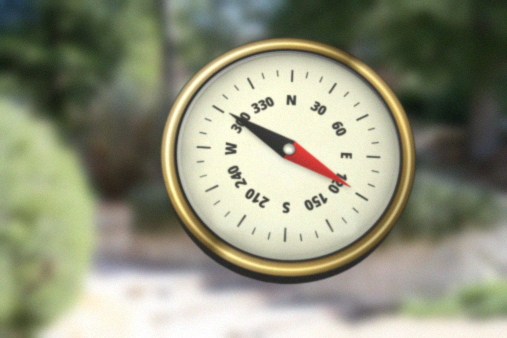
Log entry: 120 °
